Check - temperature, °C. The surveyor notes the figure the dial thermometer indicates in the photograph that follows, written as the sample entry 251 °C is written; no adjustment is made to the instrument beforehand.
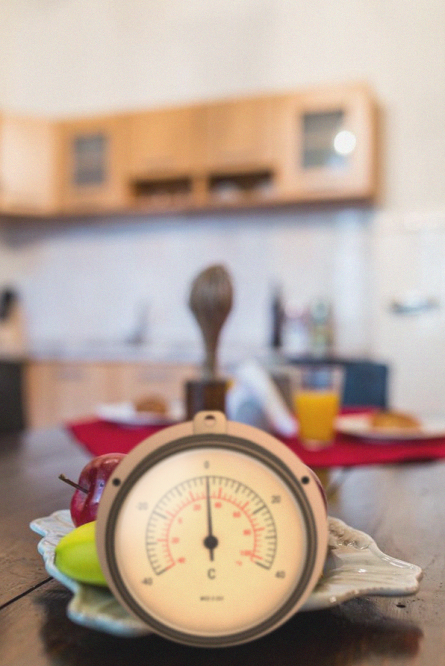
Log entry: 0 °C
